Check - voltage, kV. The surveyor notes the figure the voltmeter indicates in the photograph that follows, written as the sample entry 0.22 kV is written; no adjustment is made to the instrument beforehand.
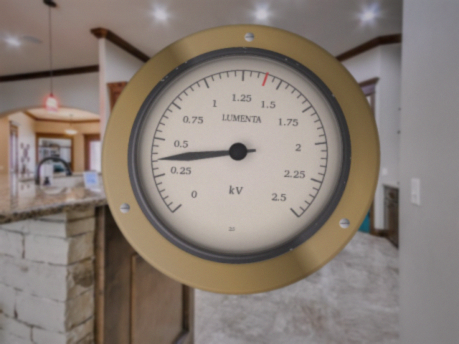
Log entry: 0.35 kV
